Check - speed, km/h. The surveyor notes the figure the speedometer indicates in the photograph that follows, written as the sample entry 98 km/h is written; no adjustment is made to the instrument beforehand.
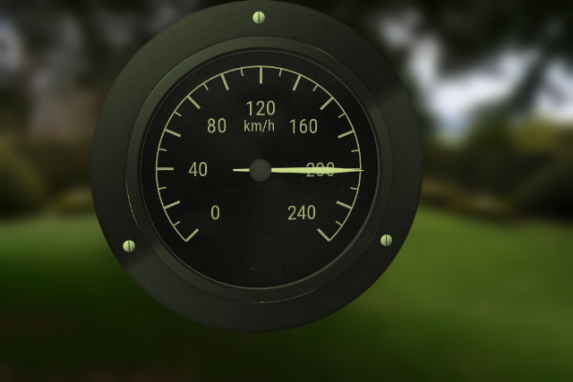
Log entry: 200 km/h
